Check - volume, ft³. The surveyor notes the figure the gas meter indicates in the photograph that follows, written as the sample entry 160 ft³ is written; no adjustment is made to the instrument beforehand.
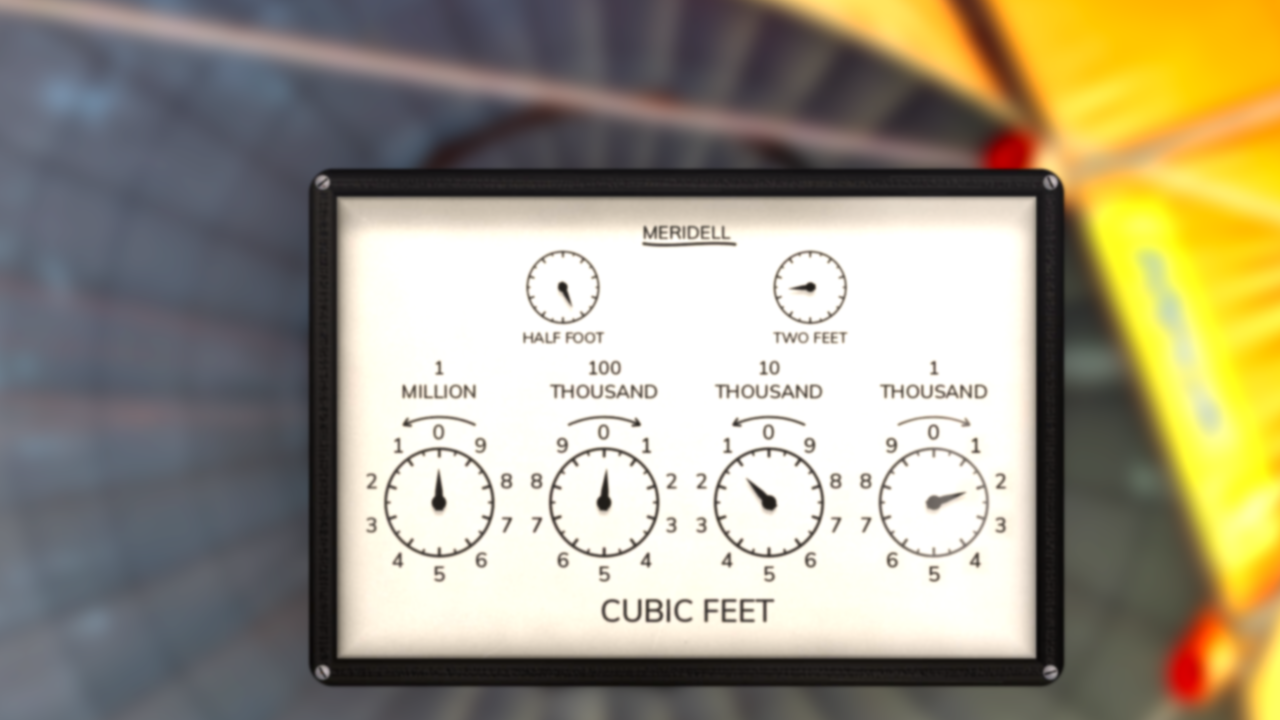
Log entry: 1200 ft³
